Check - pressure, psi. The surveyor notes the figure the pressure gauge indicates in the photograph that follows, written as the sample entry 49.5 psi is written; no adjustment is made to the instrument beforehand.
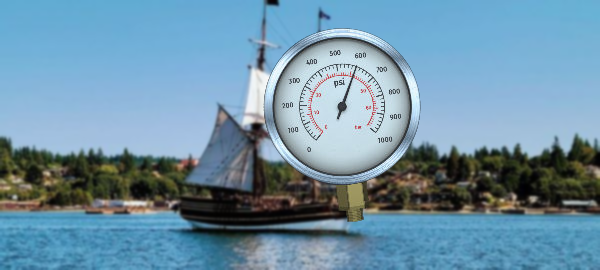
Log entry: 600 psi
